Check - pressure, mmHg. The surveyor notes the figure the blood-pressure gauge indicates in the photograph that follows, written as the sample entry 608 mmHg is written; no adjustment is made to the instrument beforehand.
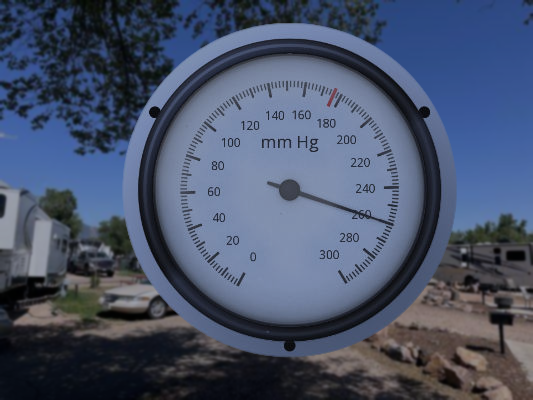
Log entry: 260 mmHg
